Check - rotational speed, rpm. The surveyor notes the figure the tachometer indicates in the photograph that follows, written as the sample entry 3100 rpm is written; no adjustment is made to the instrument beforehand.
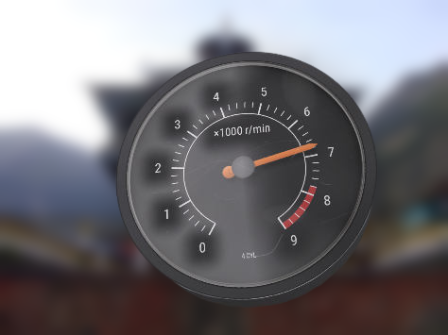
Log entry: 6800 rpm
